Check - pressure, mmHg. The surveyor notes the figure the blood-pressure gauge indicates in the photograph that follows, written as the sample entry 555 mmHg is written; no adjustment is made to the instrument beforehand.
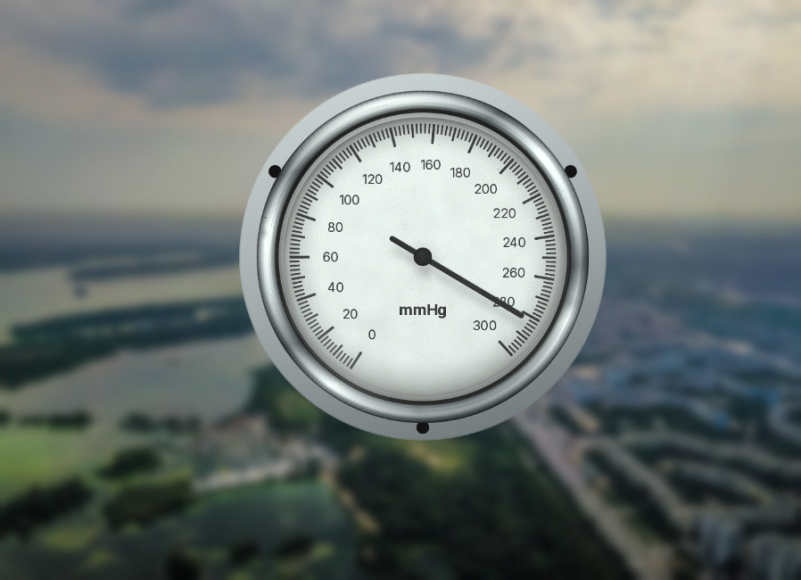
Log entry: 282 mmHg
